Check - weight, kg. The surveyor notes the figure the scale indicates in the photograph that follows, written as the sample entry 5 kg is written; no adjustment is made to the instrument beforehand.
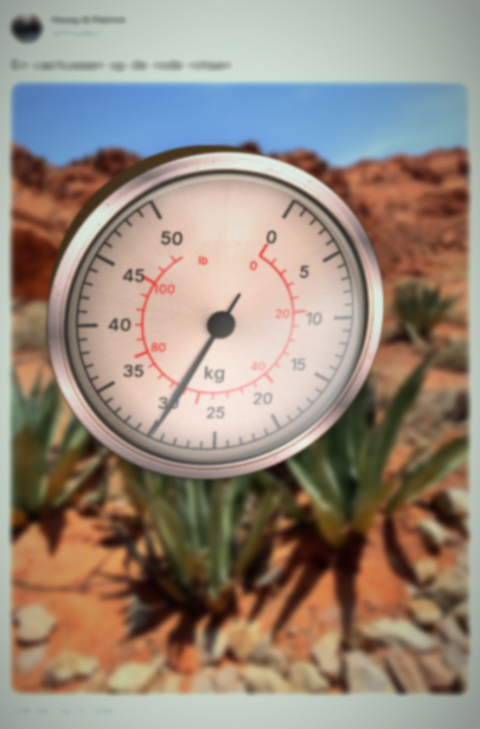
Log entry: 30 kg
